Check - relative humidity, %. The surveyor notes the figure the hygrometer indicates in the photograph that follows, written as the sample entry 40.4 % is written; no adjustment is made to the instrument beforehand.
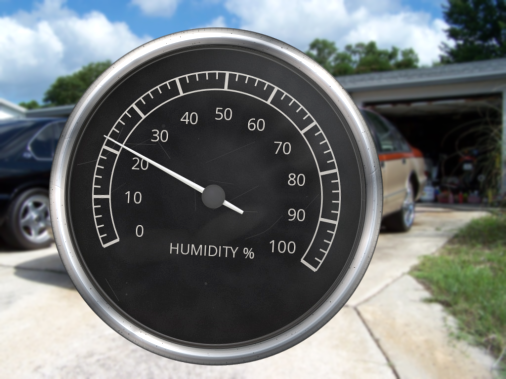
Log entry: 22 %
